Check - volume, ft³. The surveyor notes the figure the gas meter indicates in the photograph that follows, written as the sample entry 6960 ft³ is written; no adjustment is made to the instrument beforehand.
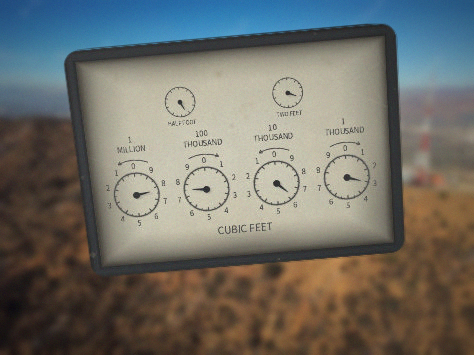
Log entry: 776300 ft³
